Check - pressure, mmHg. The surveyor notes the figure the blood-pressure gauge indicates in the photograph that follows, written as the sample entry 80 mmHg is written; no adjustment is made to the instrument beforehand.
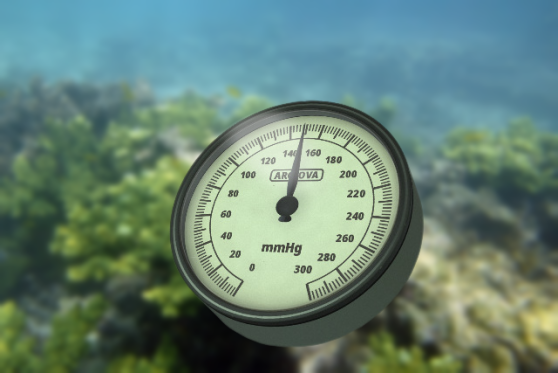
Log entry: 150 mmHg
